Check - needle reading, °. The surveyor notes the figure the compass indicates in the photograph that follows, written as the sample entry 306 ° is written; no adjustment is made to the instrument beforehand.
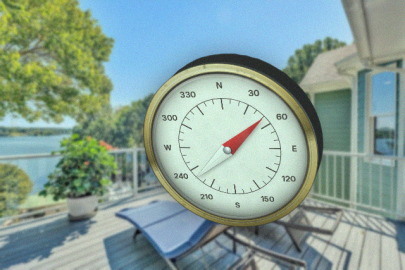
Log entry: 50 °
